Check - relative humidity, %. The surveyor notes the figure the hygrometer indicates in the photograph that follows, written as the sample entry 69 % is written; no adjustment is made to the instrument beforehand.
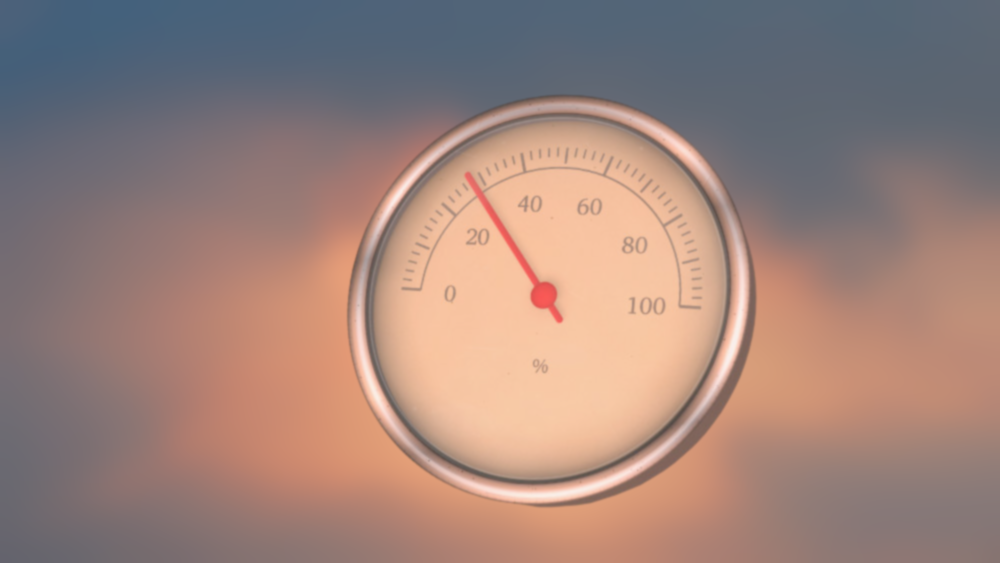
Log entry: 28 %
